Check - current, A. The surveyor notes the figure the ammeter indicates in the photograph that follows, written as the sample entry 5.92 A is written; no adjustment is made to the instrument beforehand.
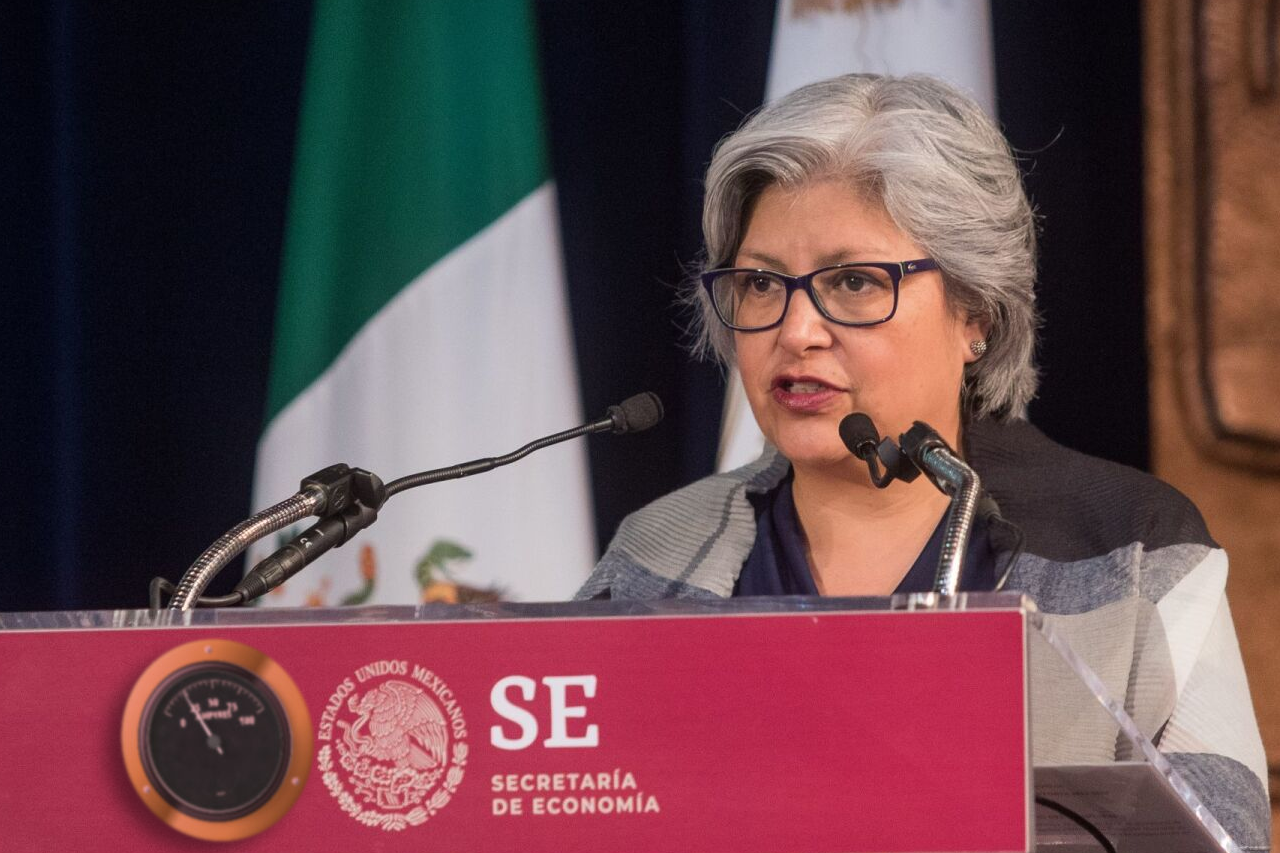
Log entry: 25 A
